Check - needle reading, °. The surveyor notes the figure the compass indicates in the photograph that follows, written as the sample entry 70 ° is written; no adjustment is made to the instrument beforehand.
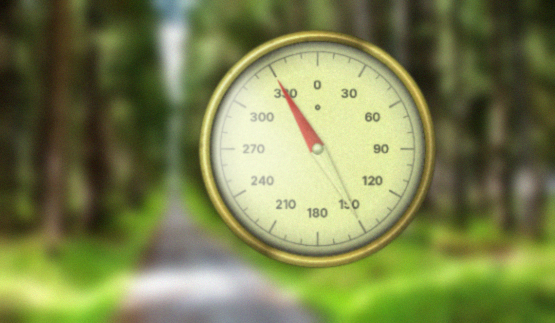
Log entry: 330 °
